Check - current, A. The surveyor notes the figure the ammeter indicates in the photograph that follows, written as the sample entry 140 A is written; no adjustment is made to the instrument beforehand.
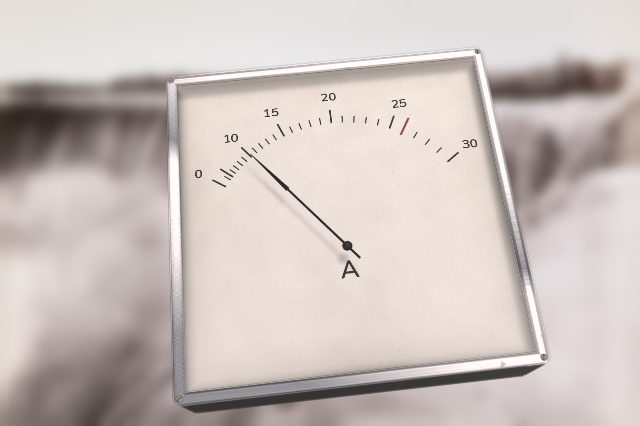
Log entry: 10 A
